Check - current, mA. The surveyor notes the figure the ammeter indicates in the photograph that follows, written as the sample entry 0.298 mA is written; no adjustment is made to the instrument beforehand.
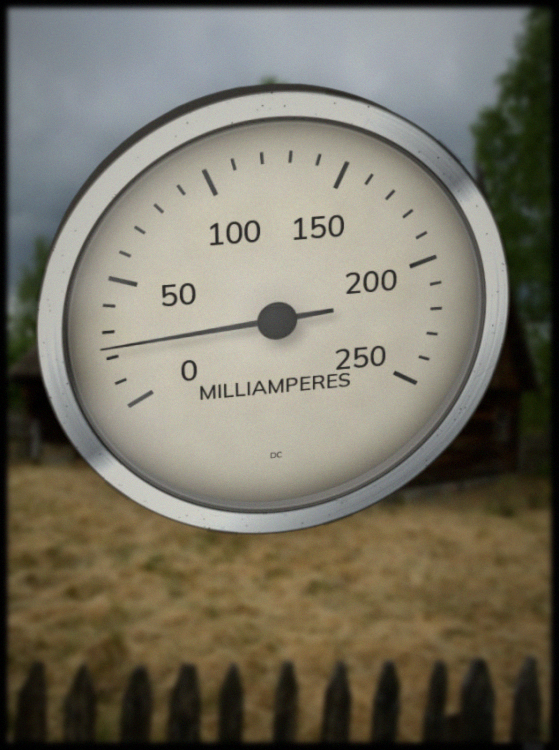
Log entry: 25 mA
